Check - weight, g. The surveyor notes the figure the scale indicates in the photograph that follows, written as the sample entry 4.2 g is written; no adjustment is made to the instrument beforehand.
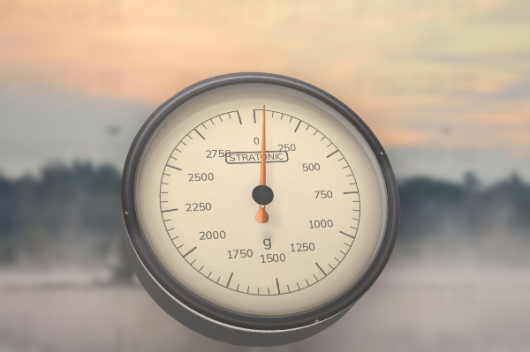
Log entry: 50 g
